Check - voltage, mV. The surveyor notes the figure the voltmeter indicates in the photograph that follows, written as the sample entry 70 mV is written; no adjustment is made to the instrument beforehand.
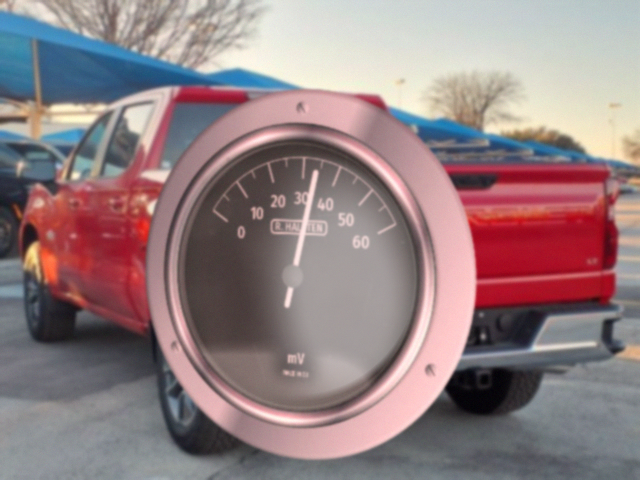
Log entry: 35 mV
